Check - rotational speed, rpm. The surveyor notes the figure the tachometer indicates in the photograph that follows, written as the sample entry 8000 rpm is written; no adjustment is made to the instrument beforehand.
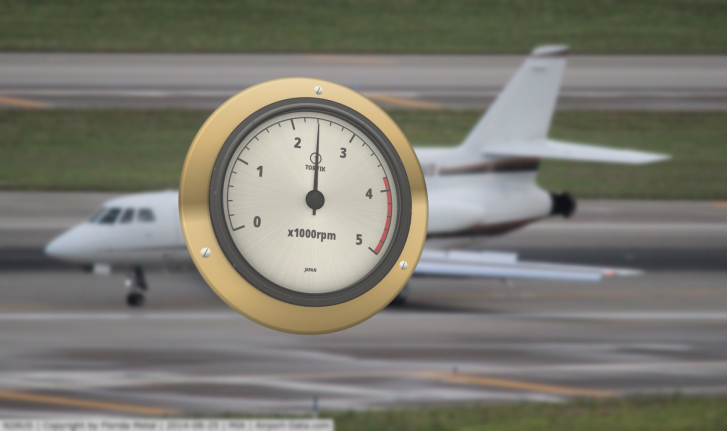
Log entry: 2400 rpm
